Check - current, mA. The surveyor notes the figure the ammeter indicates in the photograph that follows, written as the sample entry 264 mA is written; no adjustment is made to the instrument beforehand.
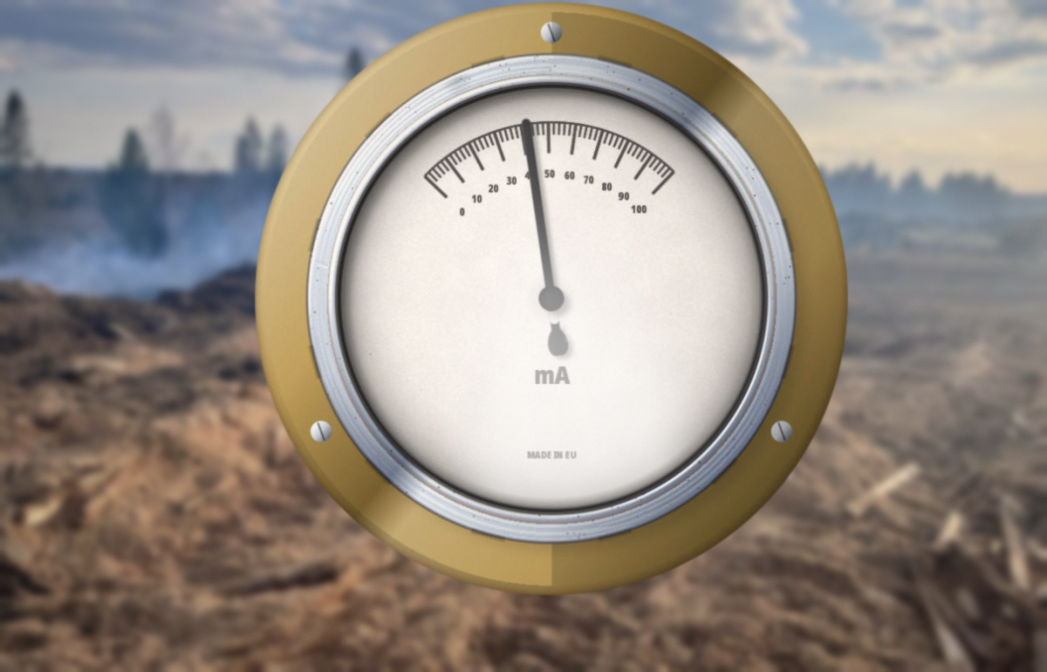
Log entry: 42 mA
